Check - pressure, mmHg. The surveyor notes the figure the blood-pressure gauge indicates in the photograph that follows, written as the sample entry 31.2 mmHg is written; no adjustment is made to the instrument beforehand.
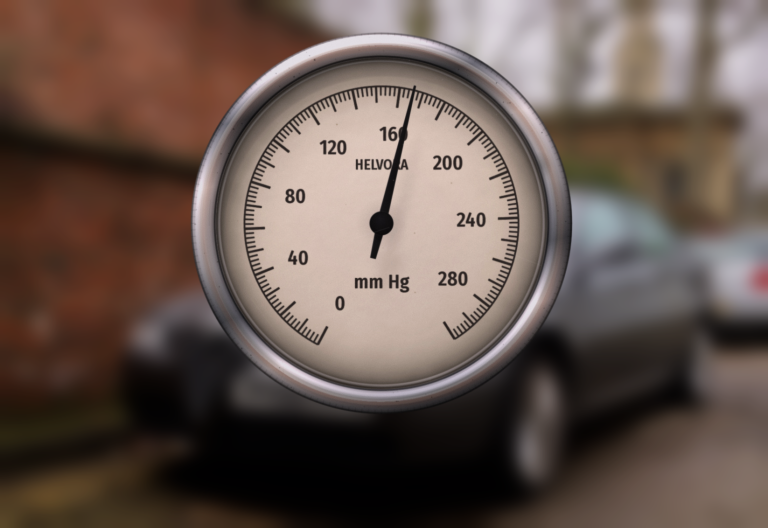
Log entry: 166 mmHg
